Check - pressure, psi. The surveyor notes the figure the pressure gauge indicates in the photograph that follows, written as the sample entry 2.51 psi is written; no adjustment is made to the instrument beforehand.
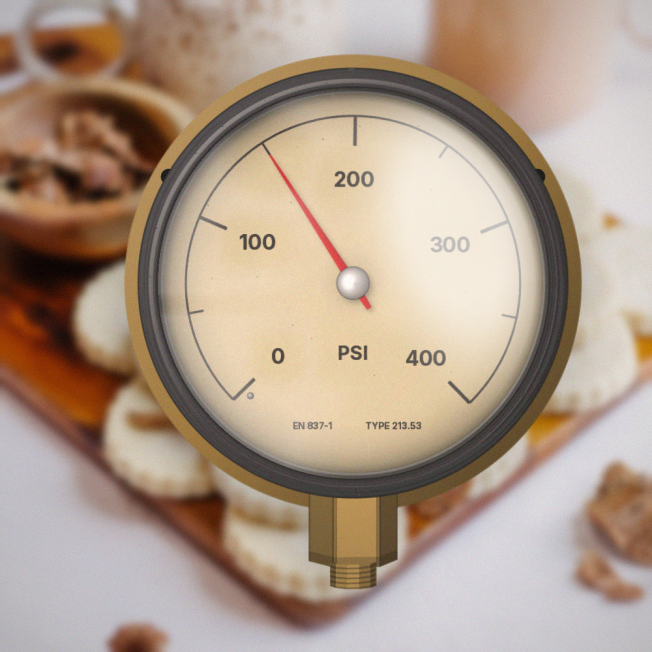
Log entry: 150 psi
